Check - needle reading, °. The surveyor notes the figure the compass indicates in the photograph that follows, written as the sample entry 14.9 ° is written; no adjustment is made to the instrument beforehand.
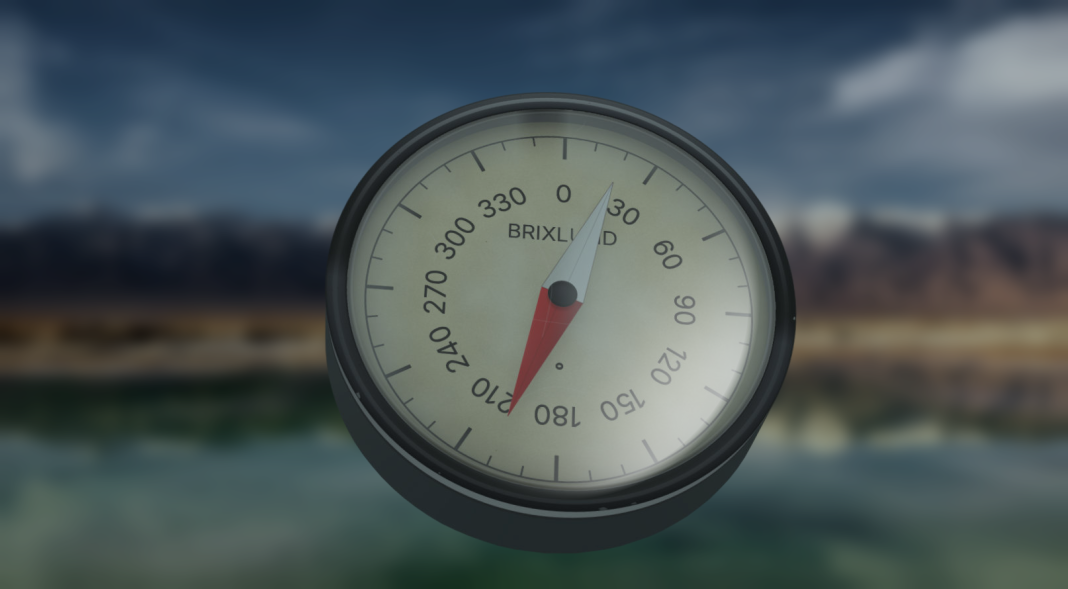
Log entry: 200 °
